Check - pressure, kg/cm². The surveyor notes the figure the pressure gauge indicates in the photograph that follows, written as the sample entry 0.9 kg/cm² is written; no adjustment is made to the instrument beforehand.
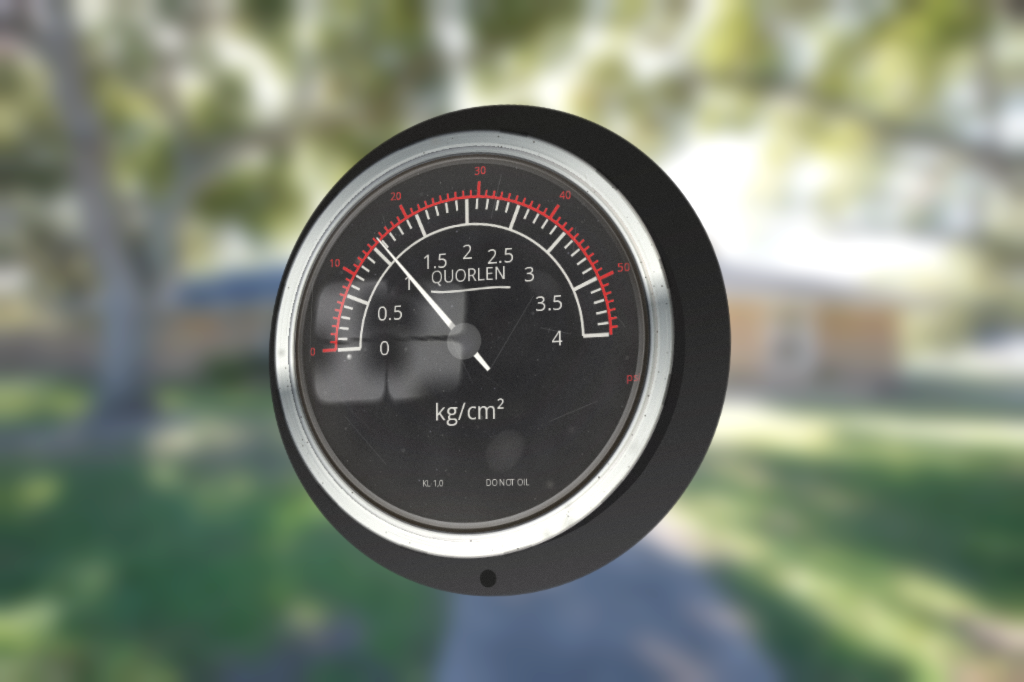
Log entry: 1.1 kg/cm²
